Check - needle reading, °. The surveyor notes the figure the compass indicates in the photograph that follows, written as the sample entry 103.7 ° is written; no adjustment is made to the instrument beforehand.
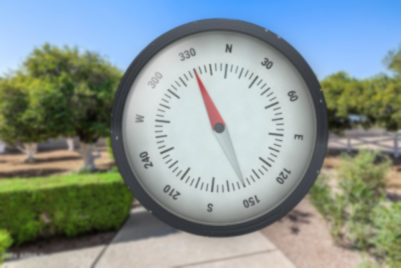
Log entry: 330 °
